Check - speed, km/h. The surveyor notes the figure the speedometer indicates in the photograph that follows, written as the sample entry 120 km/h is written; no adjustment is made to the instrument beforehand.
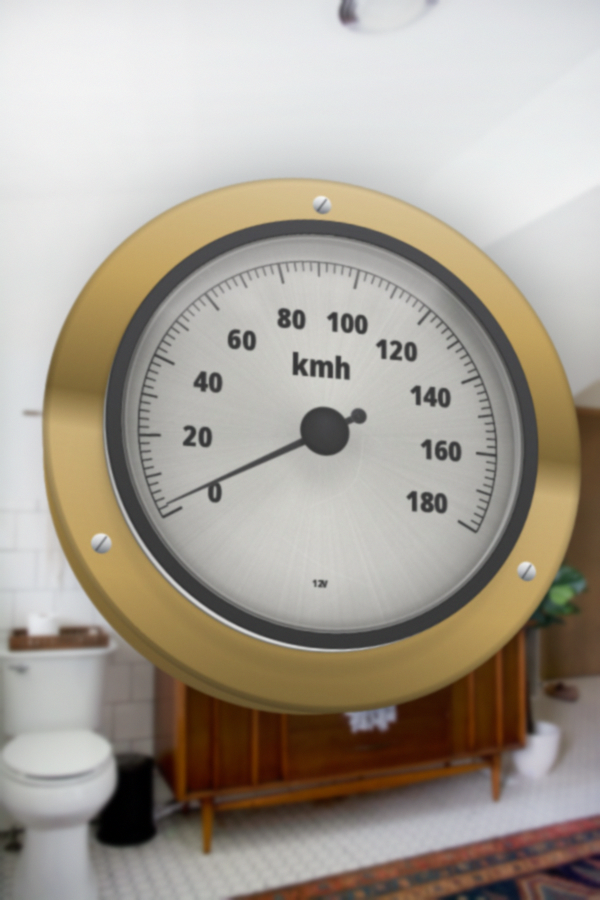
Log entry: 2 km/h
